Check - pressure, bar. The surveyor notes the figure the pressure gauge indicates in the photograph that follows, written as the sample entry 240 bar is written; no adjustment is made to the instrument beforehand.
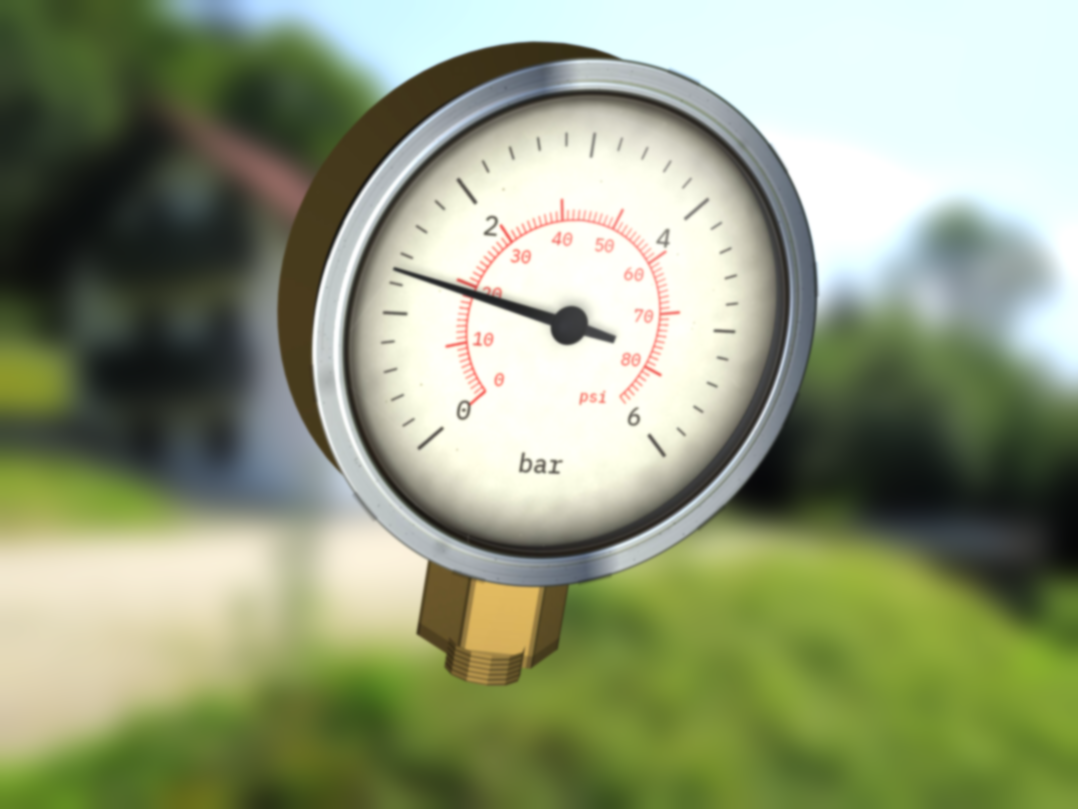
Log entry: 1.3 bar
